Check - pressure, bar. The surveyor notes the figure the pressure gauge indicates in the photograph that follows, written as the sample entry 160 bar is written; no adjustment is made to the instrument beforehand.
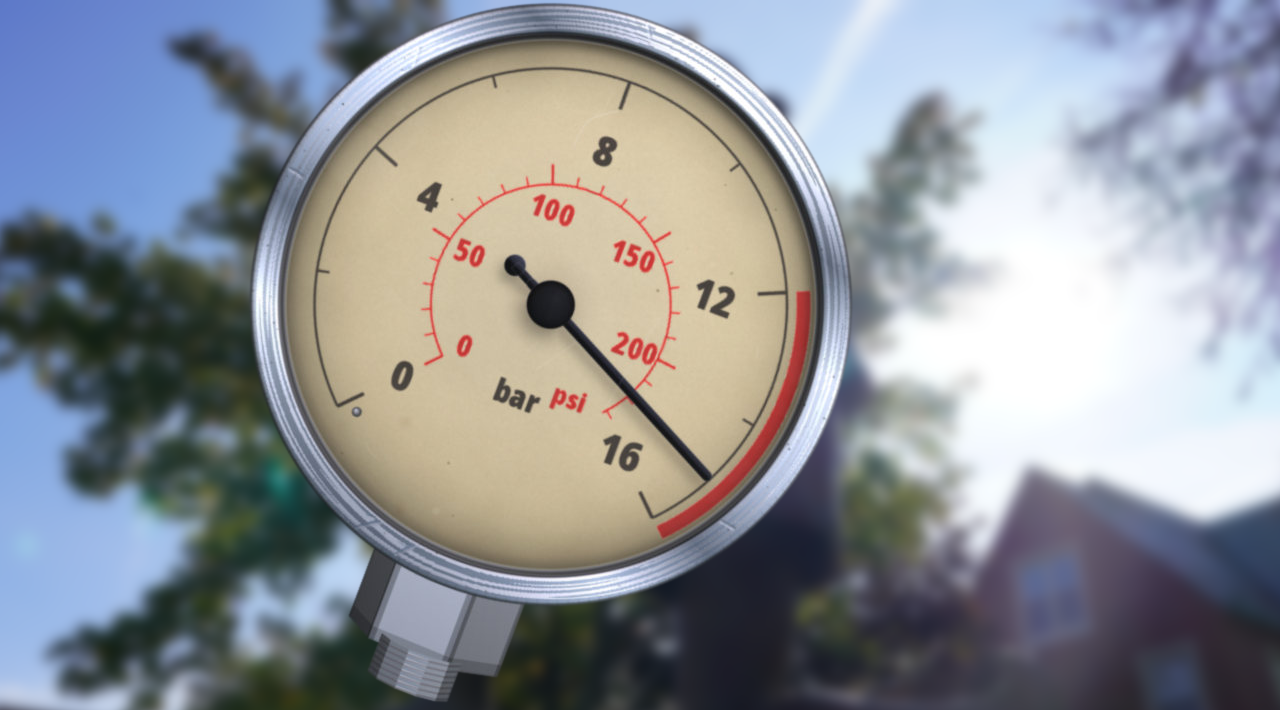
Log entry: 15 bar
